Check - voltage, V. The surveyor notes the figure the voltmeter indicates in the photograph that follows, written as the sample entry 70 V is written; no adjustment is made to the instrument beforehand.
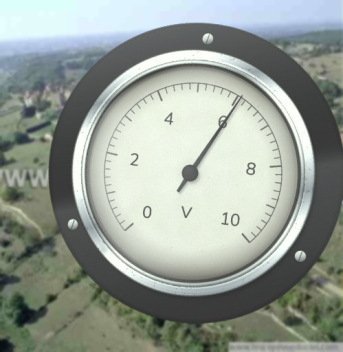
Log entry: 6.1 V
